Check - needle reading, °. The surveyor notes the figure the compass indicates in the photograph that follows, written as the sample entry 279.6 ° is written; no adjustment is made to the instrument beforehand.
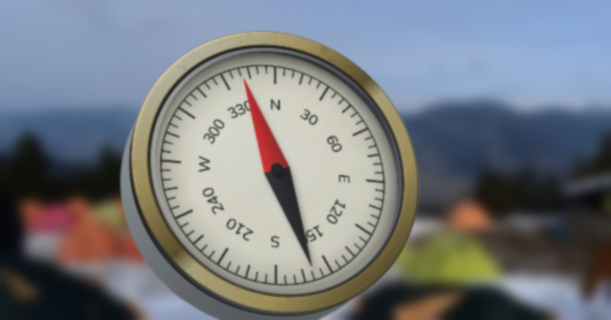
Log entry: 340 °
